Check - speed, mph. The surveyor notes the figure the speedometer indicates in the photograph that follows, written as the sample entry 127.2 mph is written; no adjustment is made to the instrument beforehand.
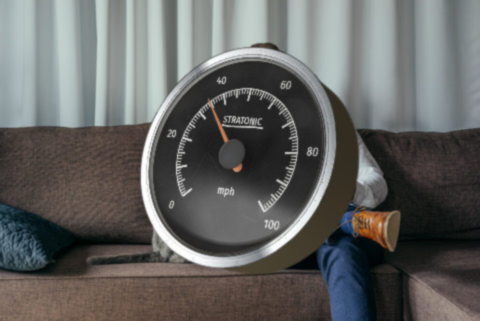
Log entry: 35 mph
